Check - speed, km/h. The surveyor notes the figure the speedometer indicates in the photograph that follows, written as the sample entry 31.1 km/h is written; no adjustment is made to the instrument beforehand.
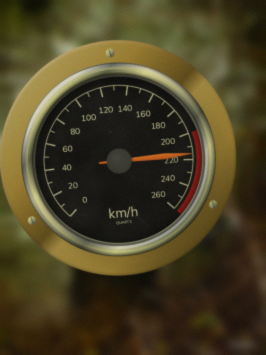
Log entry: 215 km/h
